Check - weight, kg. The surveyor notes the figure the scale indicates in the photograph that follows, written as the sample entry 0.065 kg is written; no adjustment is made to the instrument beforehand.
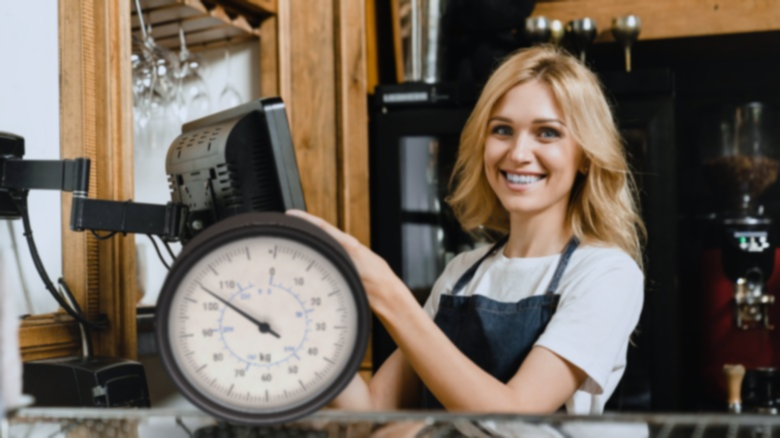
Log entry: 105 kg
